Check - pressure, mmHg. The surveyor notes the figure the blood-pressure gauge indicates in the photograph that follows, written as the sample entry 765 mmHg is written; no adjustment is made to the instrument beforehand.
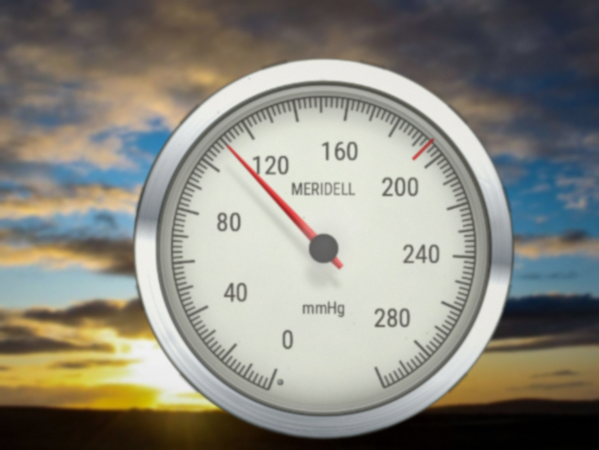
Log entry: 110 mmHg
